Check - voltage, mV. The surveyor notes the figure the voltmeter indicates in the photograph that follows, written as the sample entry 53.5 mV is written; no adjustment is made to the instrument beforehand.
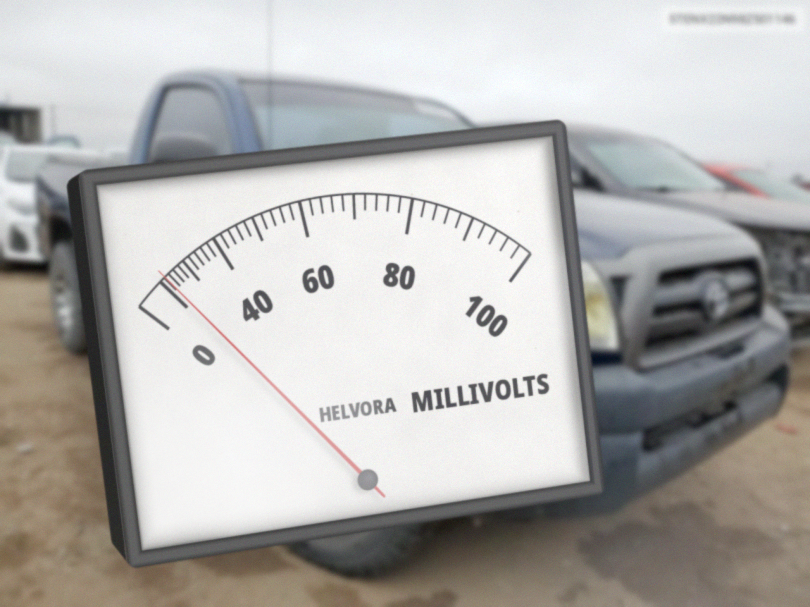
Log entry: 22 mV
